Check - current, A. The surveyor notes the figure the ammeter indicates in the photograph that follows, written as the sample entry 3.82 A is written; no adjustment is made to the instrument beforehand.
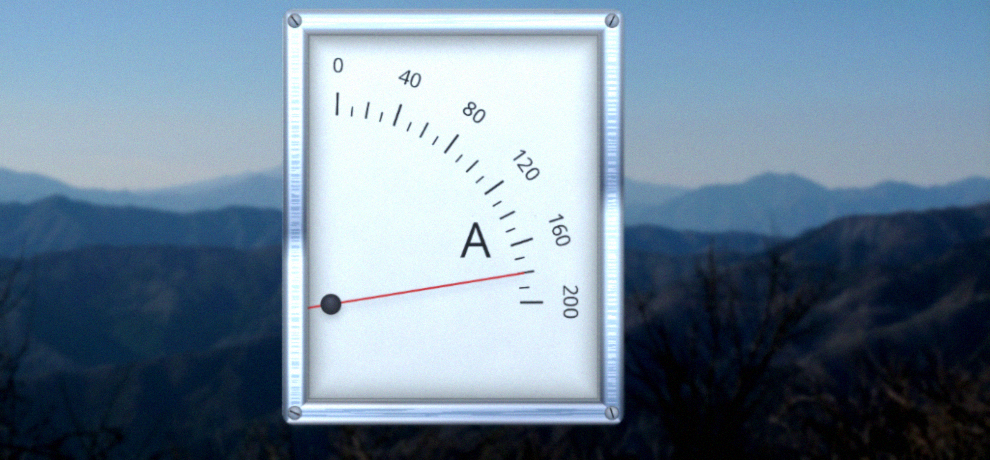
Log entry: 180 A
